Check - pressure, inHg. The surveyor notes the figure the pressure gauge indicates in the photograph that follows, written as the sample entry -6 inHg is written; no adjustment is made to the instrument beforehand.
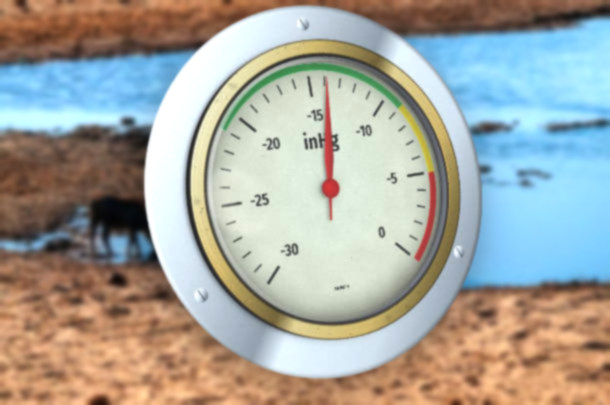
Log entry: -14 inHg
